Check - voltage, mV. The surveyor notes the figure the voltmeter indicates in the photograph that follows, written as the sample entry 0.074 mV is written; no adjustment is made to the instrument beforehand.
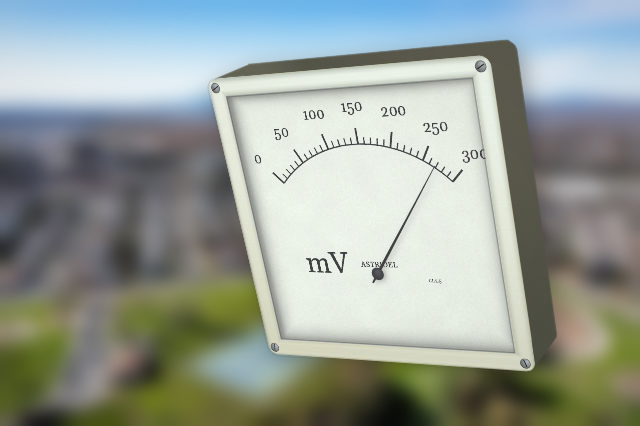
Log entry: 270 mV
